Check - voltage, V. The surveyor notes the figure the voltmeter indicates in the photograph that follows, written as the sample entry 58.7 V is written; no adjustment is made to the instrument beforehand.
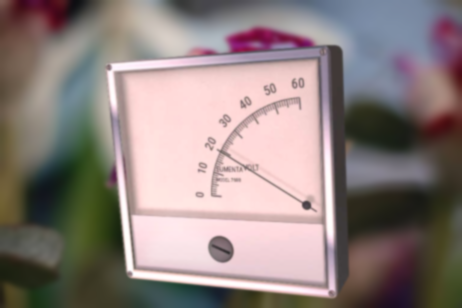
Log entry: 20 V
